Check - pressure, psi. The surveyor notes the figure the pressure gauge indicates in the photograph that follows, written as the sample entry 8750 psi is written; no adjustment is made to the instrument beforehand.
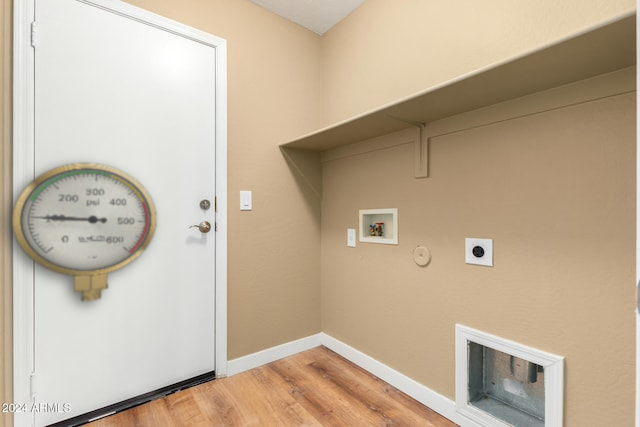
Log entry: 100 psi
